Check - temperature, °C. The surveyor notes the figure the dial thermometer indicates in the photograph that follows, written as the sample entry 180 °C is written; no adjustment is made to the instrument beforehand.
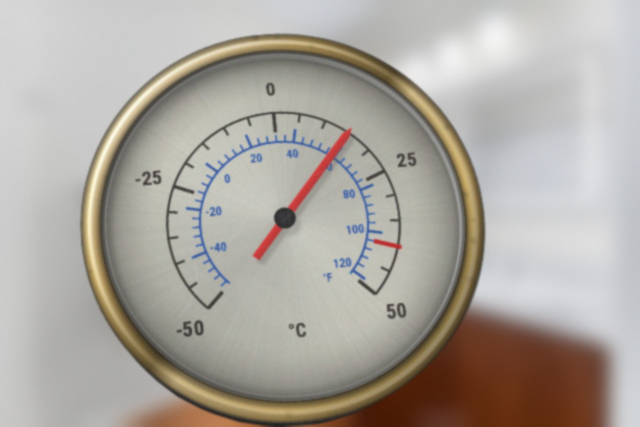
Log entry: 15 °C
